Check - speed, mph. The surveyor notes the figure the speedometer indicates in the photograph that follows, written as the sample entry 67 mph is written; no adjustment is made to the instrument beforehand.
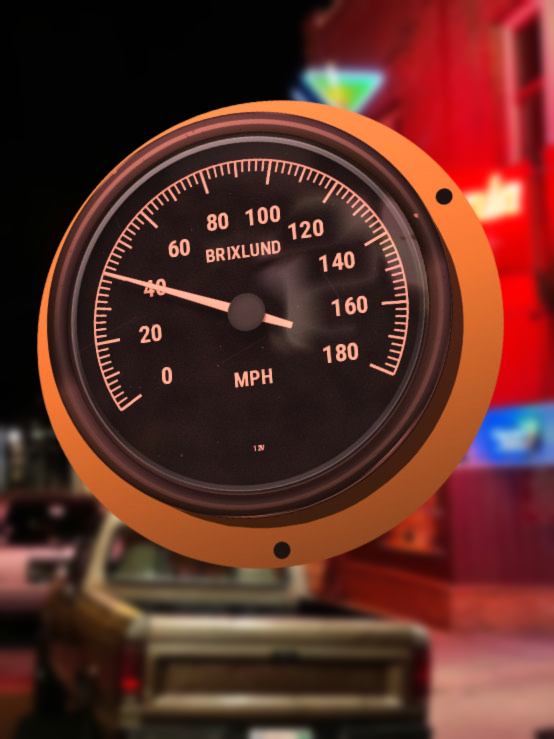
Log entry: 40 mph
